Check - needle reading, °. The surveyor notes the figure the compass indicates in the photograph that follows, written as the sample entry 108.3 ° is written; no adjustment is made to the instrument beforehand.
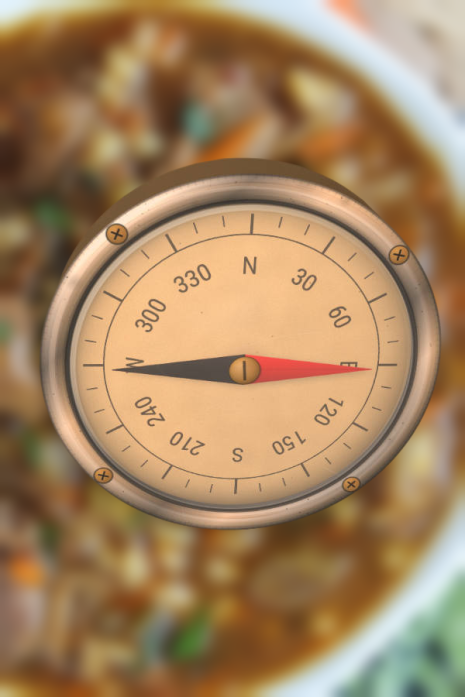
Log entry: 90 °
